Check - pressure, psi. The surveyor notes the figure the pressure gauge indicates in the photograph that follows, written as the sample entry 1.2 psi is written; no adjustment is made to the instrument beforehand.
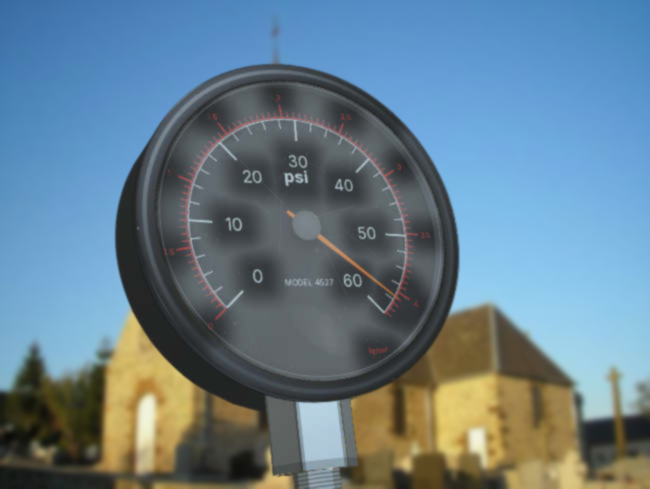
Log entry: 58 psi
